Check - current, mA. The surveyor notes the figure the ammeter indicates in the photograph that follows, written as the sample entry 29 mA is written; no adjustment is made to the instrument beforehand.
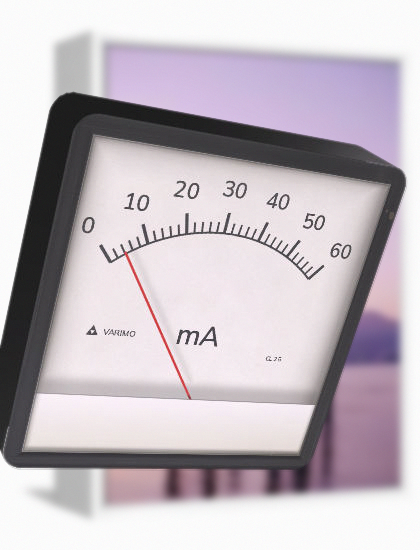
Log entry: 4 mA
